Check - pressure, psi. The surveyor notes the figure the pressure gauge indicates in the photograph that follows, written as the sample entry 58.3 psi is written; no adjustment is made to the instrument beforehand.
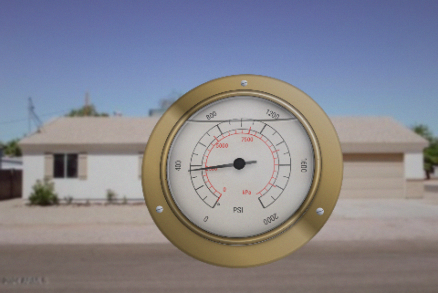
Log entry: 350 psi
